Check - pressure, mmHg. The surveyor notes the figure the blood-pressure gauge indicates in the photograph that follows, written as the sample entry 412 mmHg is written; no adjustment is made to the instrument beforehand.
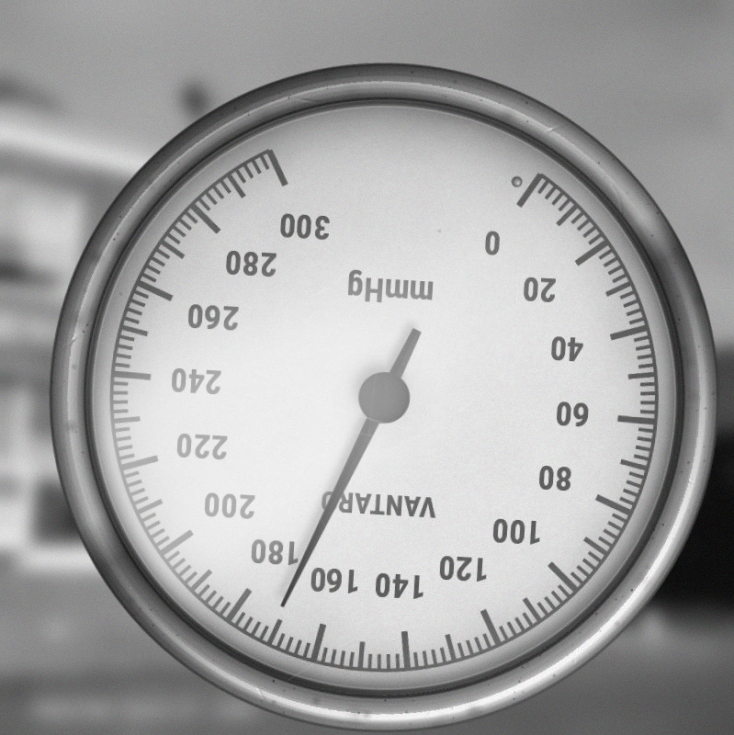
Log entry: 171 mmHg
